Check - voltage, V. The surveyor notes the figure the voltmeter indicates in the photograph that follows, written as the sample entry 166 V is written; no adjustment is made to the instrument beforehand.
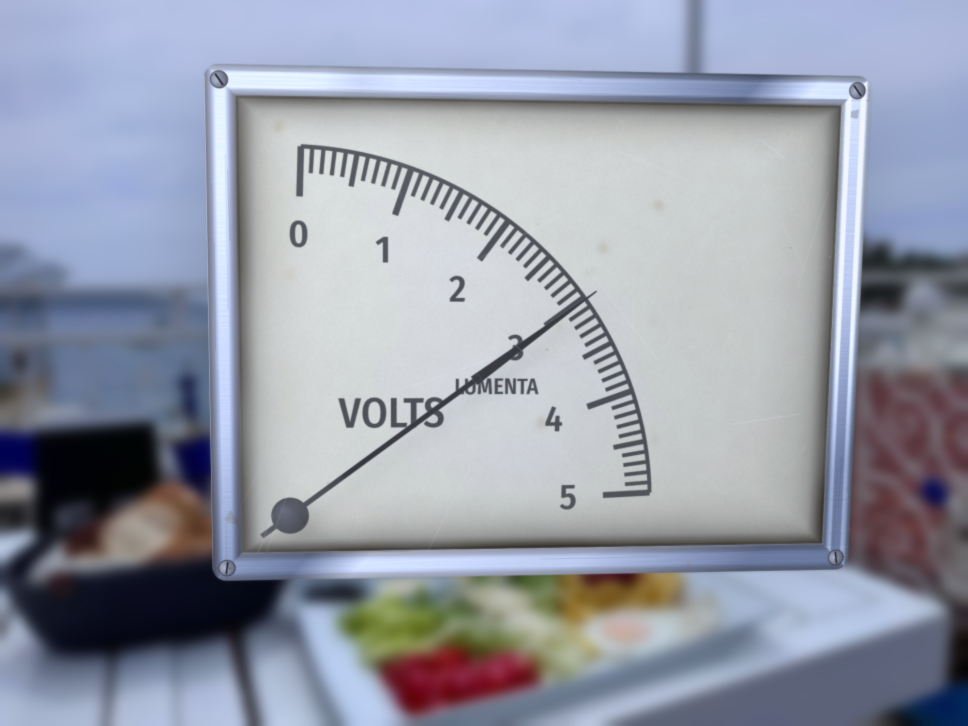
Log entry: 3 V
